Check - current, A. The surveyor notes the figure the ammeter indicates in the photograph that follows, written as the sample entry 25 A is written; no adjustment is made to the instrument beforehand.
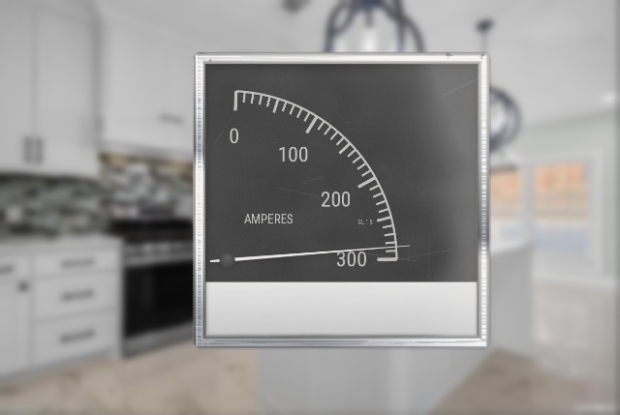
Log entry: 285 A
